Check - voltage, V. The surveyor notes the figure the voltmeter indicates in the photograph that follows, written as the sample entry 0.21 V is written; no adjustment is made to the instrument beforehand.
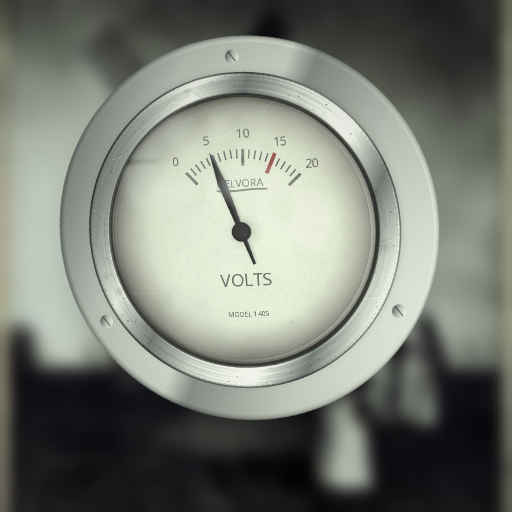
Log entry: 5 V
